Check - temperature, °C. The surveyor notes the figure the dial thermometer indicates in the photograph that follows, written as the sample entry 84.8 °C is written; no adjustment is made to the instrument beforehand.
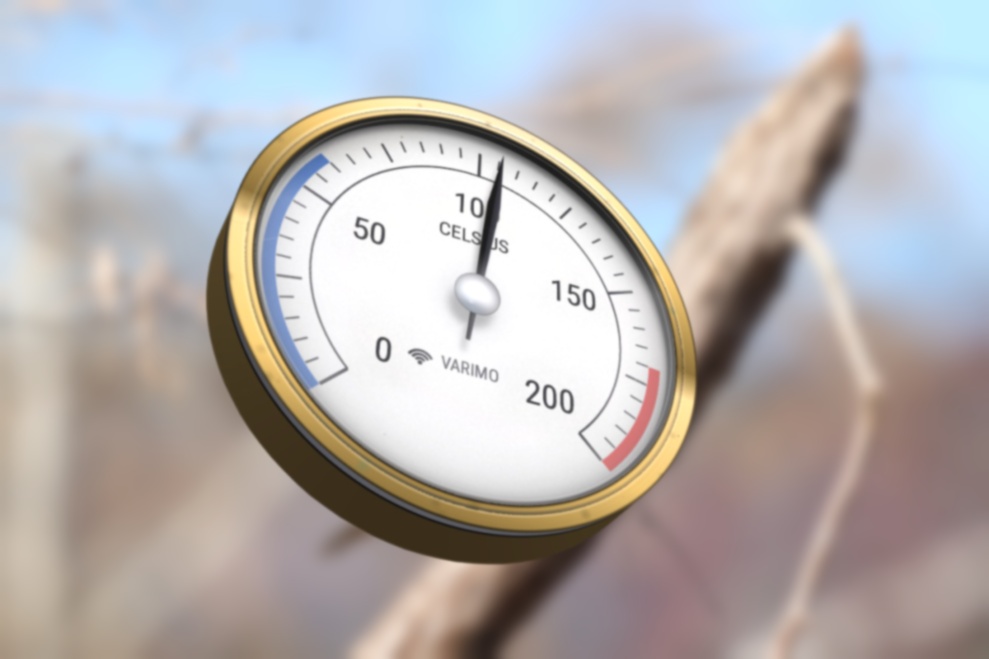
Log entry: 105 °C
